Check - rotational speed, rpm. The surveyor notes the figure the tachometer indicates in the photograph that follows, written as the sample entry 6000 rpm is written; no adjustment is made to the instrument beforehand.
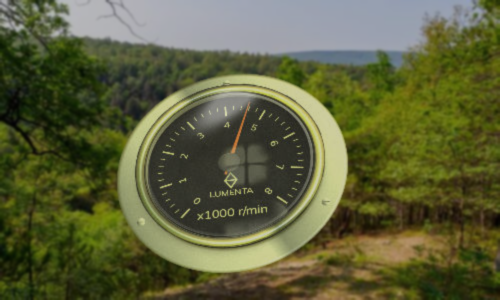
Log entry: 4600 rpm
